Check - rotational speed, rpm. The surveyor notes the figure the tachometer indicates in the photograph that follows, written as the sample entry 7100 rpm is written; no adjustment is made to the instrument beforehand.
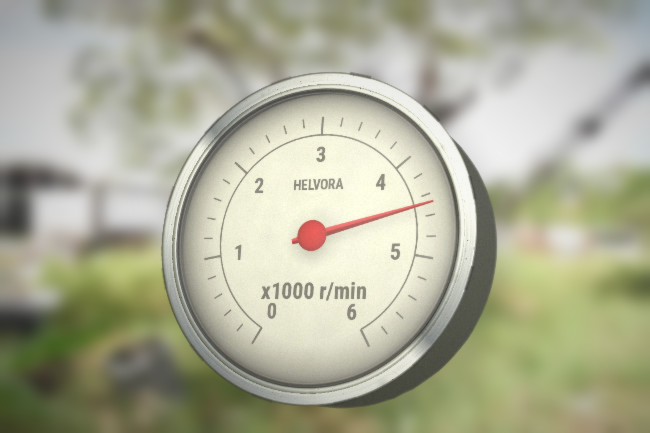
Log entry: 4500 rpm
